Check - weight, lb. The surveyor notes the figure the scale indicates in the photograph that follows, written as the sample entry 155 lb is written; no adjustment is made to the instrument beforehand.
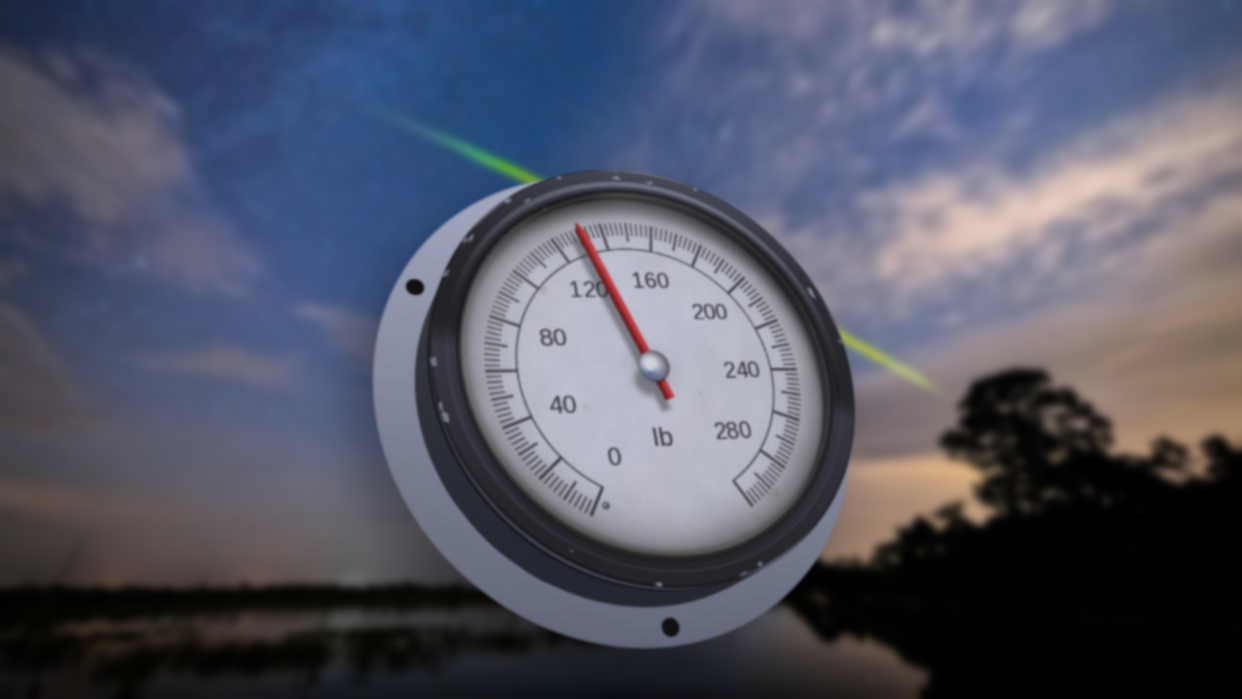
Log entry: 130 lb
